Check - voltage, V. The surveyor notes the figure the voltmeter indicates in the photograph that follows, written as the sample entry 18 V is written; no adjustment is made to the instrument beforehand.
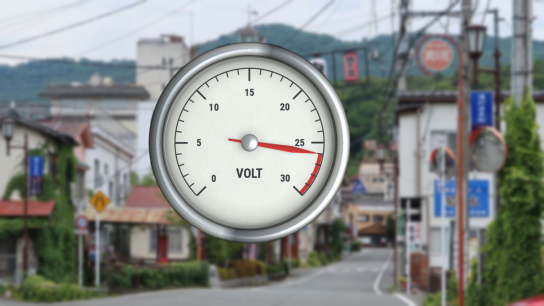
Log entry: 26 V
